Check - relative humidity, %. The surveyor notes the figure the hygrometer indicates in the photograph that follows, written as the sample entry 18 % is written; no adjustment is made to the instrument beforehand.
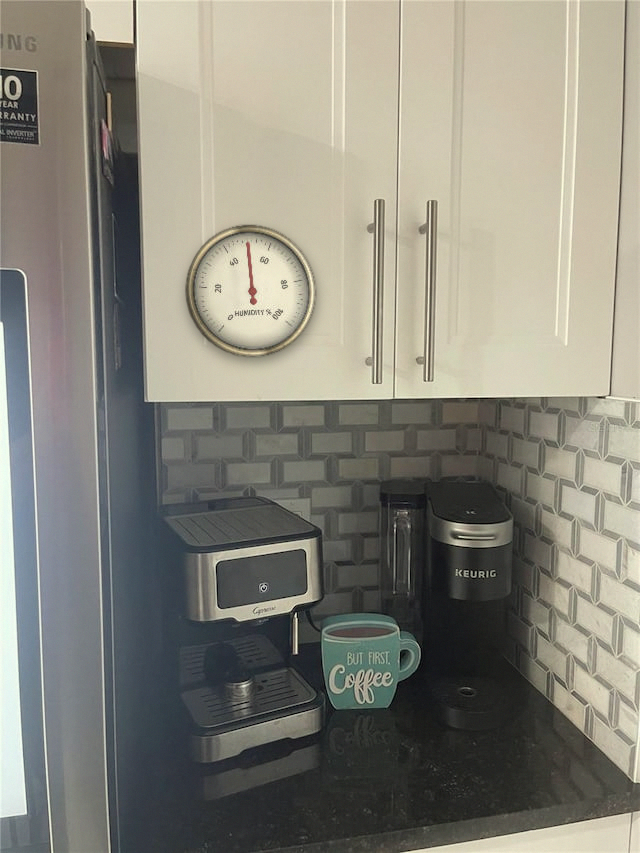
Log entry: 50 %
